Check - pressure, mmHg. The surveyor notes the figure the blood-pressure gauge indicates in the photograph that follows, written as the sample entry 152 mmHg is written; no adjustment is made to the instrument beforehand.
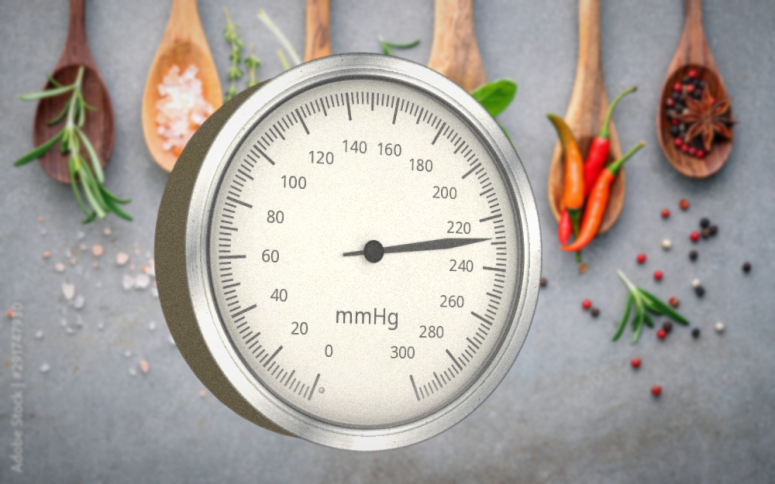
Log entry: 228 mmHg
